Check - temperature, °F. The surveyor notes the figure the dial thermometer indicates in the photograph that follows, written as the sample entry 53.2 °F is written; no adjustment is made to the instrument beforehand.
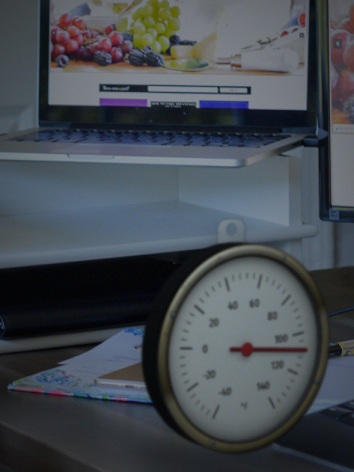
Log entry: 108 °F
